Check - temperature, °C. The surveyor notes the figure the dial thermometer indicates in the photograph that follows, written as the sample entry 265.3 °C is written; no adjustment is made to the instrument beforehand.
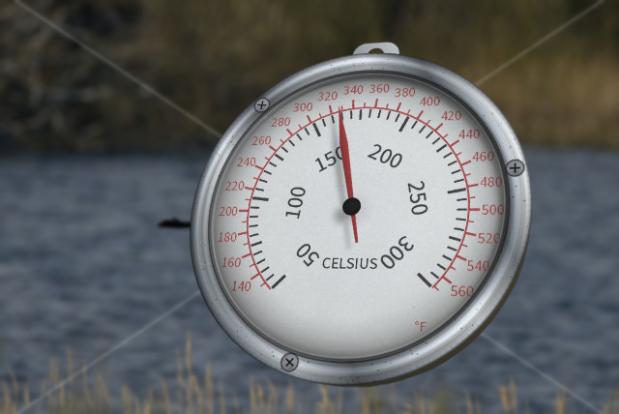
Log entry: 165 °C
